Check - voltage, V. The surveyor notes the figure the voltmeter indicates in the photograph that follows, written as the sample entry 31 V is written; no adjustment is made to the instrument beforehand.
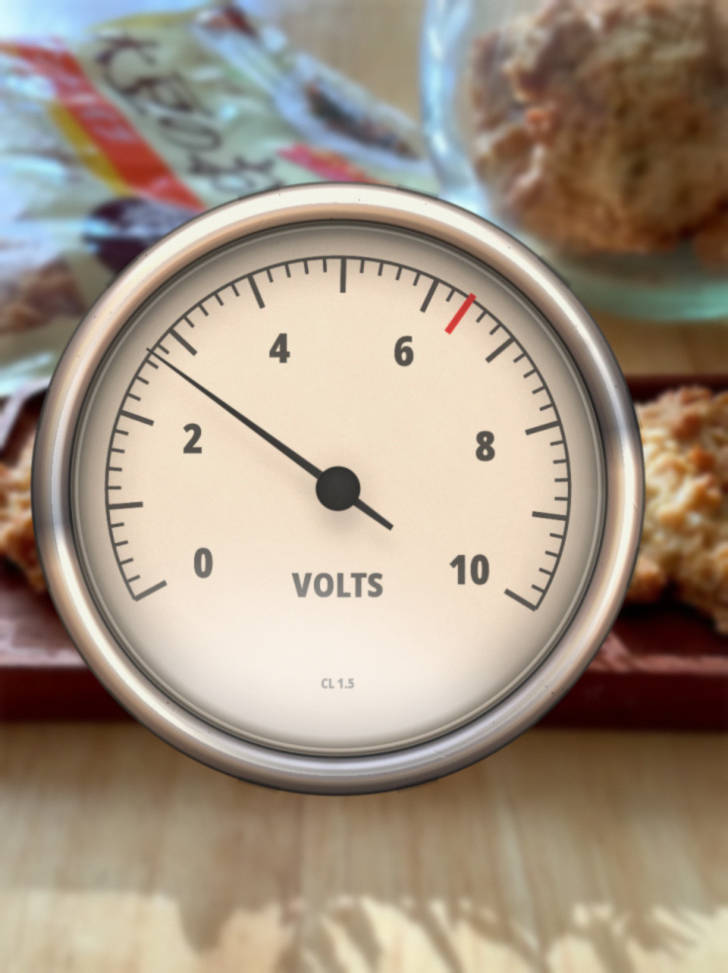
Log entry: 2.7 V
